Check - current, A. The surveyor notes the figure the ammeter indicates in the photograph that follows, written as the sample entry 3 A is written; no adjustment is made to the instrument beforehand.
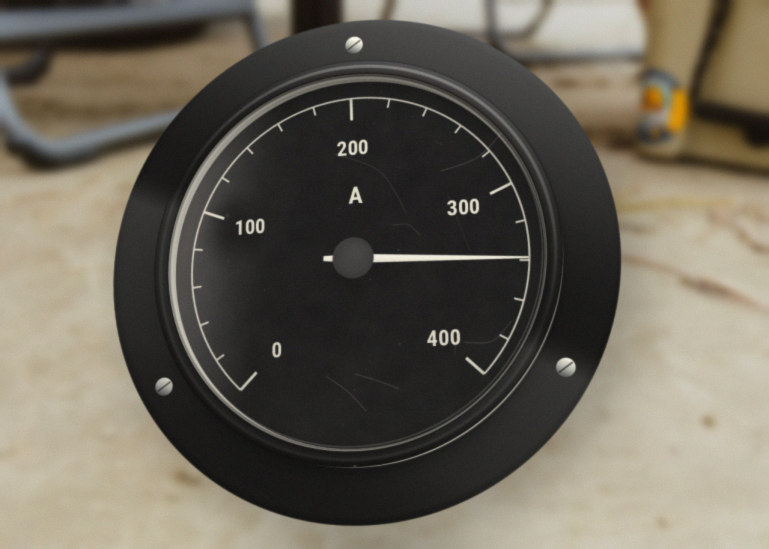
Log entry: 340 A
